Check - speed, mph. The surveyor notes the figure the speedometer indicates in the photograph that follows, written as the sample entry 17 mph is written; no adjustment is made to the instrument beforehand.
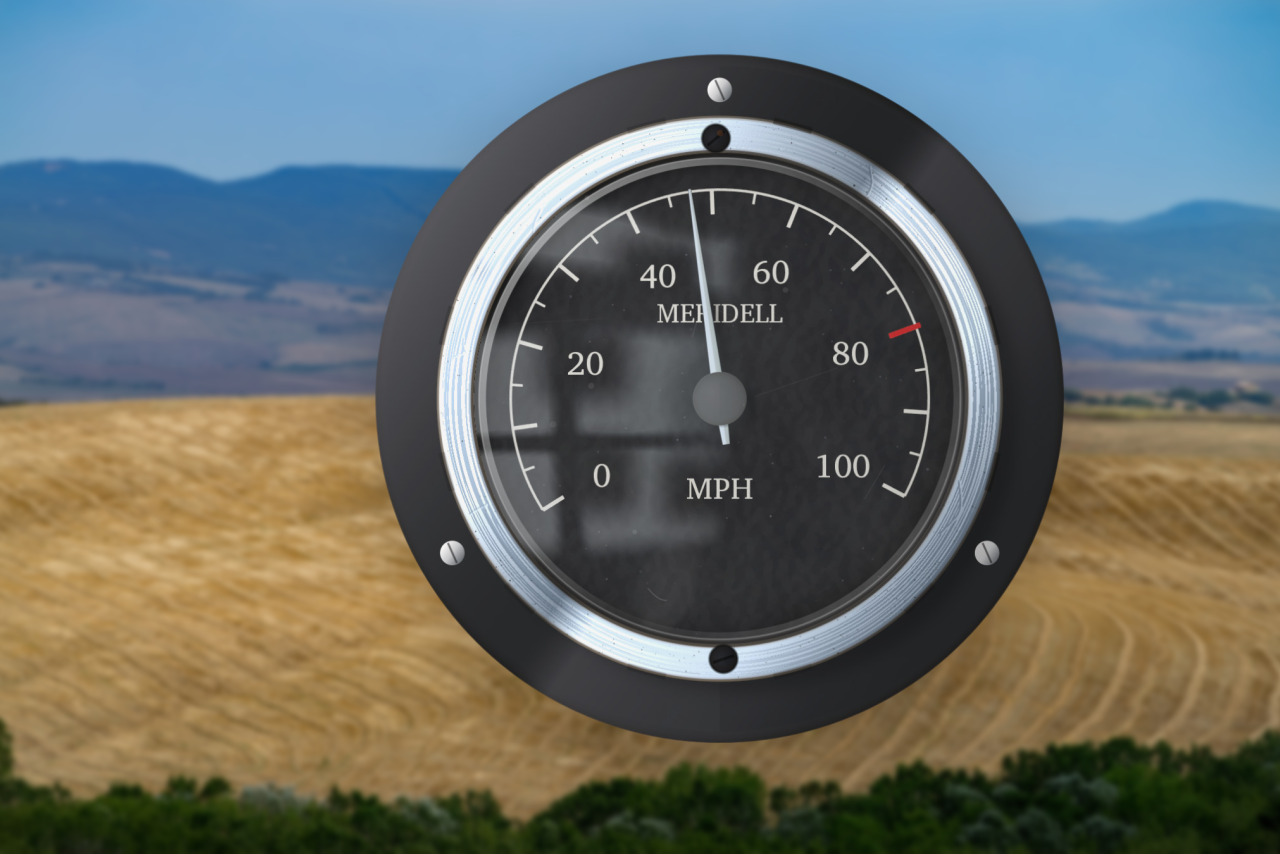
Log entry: 47.5 mph
